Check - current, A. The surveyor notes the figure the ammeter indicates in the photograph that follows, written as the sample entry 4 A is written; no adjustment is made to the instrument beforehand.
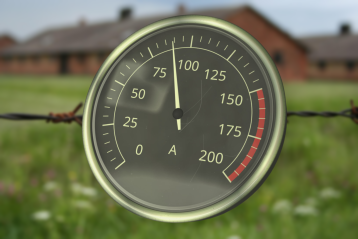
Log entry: 90 A
